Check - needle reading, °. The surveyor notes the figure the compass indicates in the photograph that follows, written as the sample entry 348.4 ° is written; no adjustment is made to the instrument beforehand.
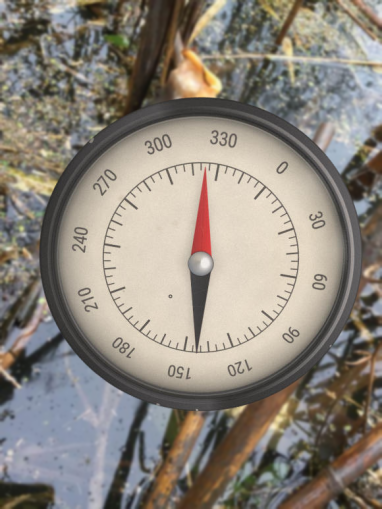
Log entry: 322.5 °
